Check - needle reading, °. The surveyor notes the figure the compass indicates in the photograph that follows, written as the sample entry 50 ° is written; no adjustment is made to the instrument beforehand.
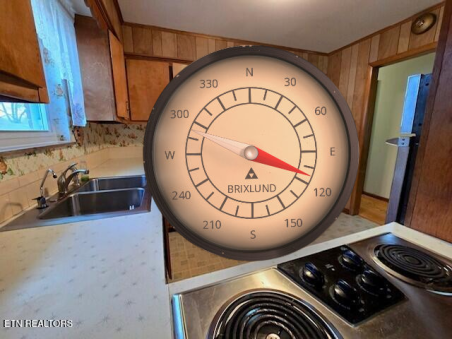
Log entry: 112.5 °
